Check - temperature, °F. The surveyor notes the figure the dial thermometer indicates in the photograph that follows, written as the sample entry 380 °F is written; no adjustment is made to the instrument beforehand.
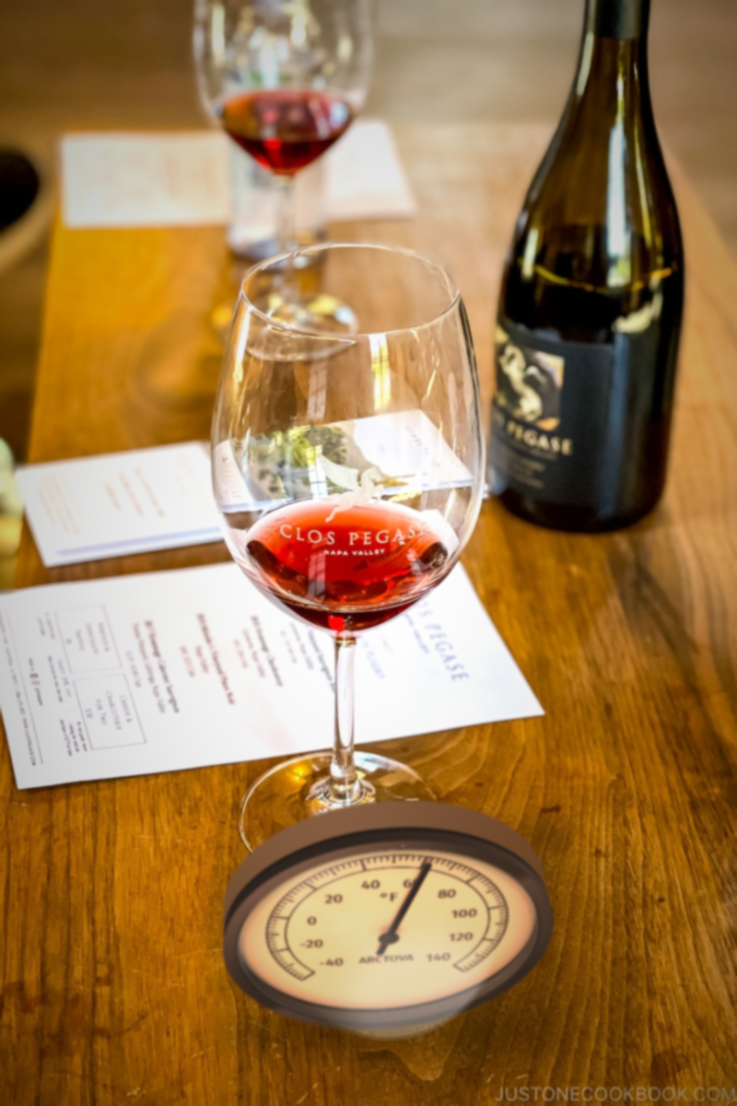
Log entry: 60 °F
